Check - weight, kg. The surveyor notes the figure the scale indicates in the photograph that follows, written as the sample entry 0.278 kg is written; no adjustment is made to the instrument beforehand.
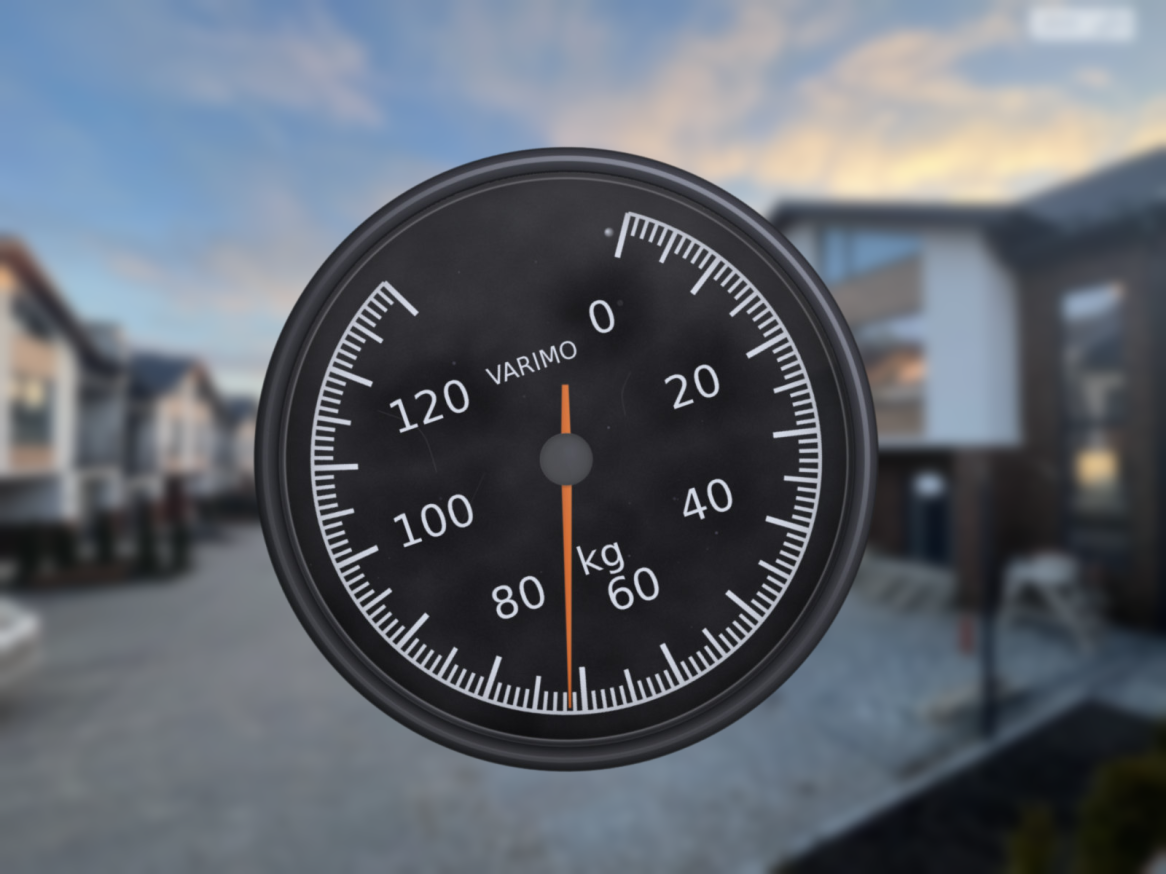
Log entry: 71.5 kg
